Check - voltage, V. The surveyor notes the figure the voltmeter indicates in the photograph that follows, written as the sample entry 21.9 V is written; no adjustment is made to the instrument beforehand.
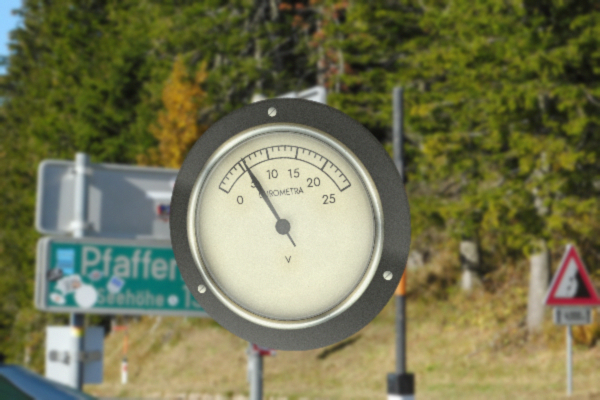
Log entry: 6 V
